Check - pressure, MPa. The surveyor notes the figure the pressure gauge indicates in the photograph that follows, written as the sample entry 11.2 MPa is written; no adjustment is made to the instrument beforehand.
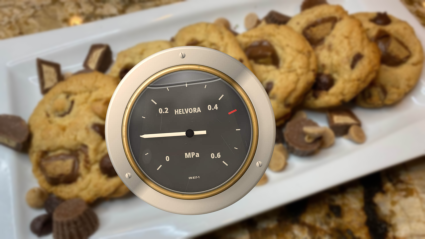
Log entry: 0.1 MPa
